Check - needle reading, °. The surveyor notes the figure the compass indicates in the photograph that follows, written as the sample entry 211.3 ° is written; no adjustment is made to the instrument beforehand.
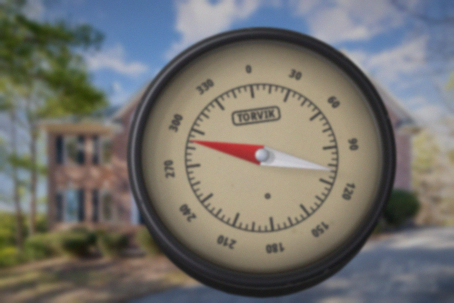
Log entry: 290 °
